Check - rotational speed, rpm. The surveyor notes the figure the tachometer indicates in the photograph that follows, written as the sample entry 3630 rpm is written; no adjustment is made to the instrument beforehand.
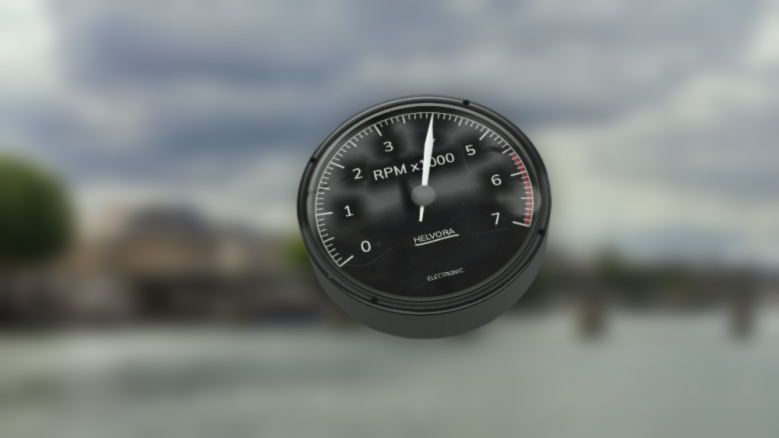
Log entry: 4000 rpm
